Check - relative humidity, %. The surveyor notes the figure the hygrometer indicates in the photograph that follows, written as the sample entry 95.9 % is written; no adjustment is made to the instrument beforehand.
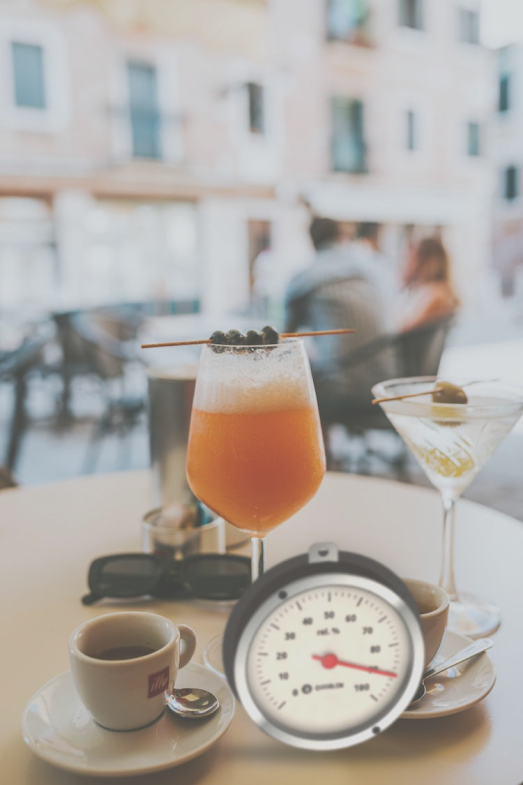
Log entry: 90 %
